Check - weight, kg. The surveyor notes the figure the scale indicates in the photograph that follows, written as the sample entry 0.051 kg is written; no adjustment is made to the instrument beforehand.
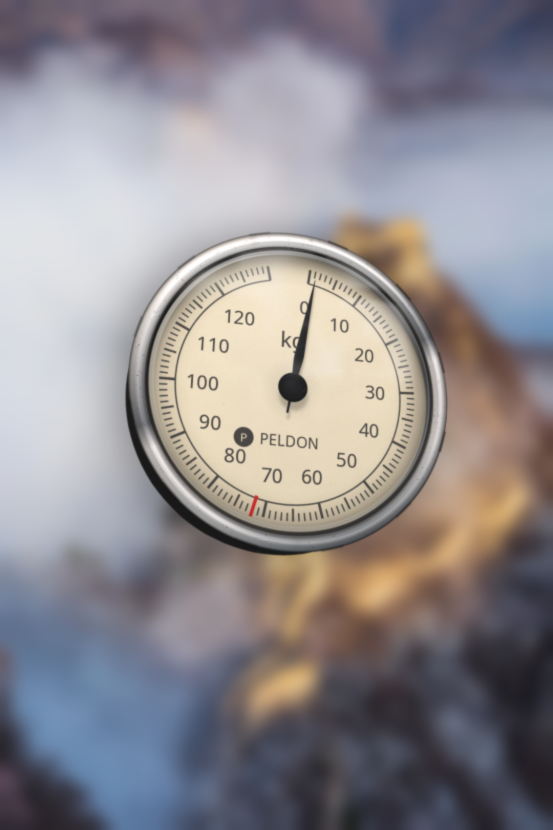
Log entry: 1 kg
